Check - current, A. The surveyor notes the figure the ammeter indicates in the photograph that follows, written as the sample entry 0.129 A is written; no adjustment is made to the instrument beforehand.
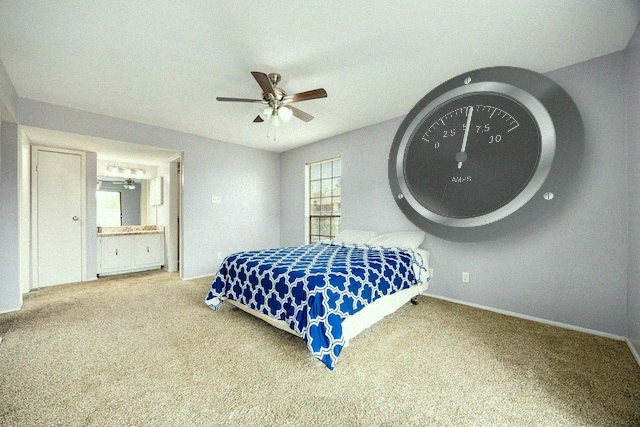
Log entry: 5.5 A
